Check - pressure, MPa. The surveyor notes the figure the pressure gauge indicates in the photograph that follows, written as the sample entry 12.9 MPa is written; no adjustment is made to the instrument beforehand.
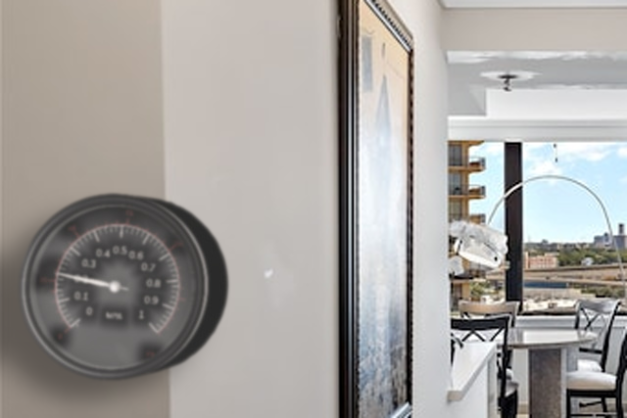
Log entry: 0.2 MPa
